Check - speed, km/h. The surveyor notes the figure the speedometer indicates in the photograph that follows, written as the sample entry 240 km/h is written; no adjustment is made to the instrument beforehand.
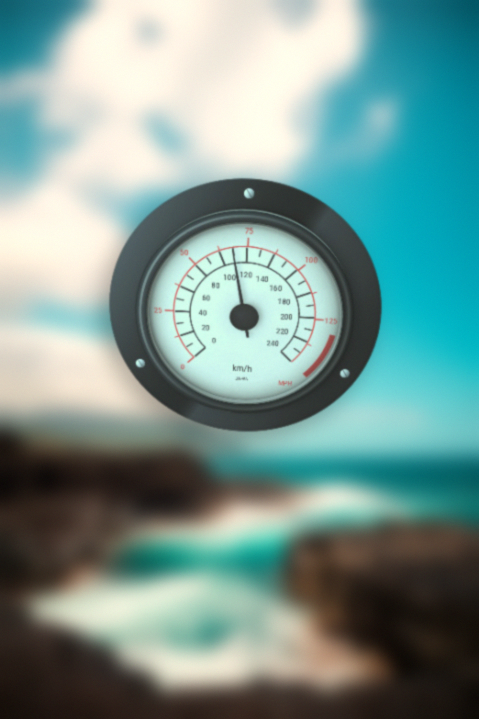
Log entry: 110 km/h
